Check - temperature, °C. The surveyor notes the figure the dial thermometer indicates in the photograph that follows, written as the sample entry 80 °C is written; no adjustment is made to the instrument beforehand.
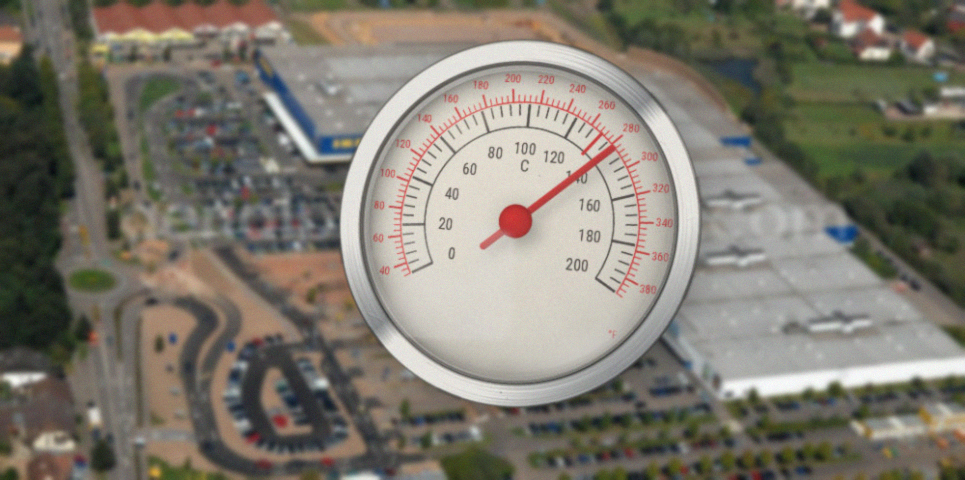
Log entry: 140 °C
